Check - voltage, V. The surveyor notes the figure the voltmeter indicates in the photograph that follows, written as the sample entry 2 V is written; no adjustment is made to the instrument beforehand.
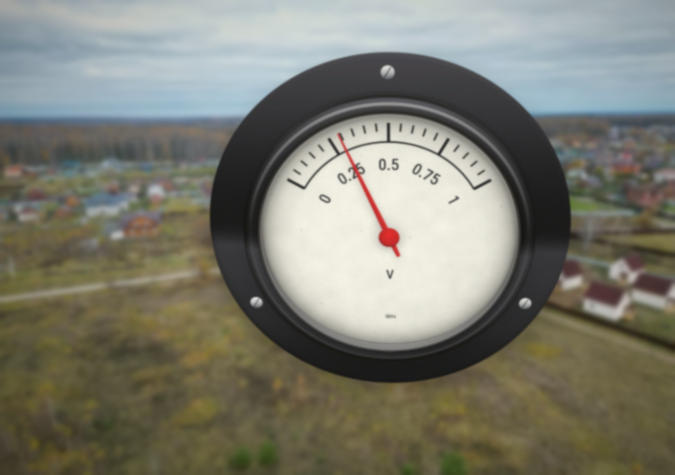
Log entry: 0.3 V
